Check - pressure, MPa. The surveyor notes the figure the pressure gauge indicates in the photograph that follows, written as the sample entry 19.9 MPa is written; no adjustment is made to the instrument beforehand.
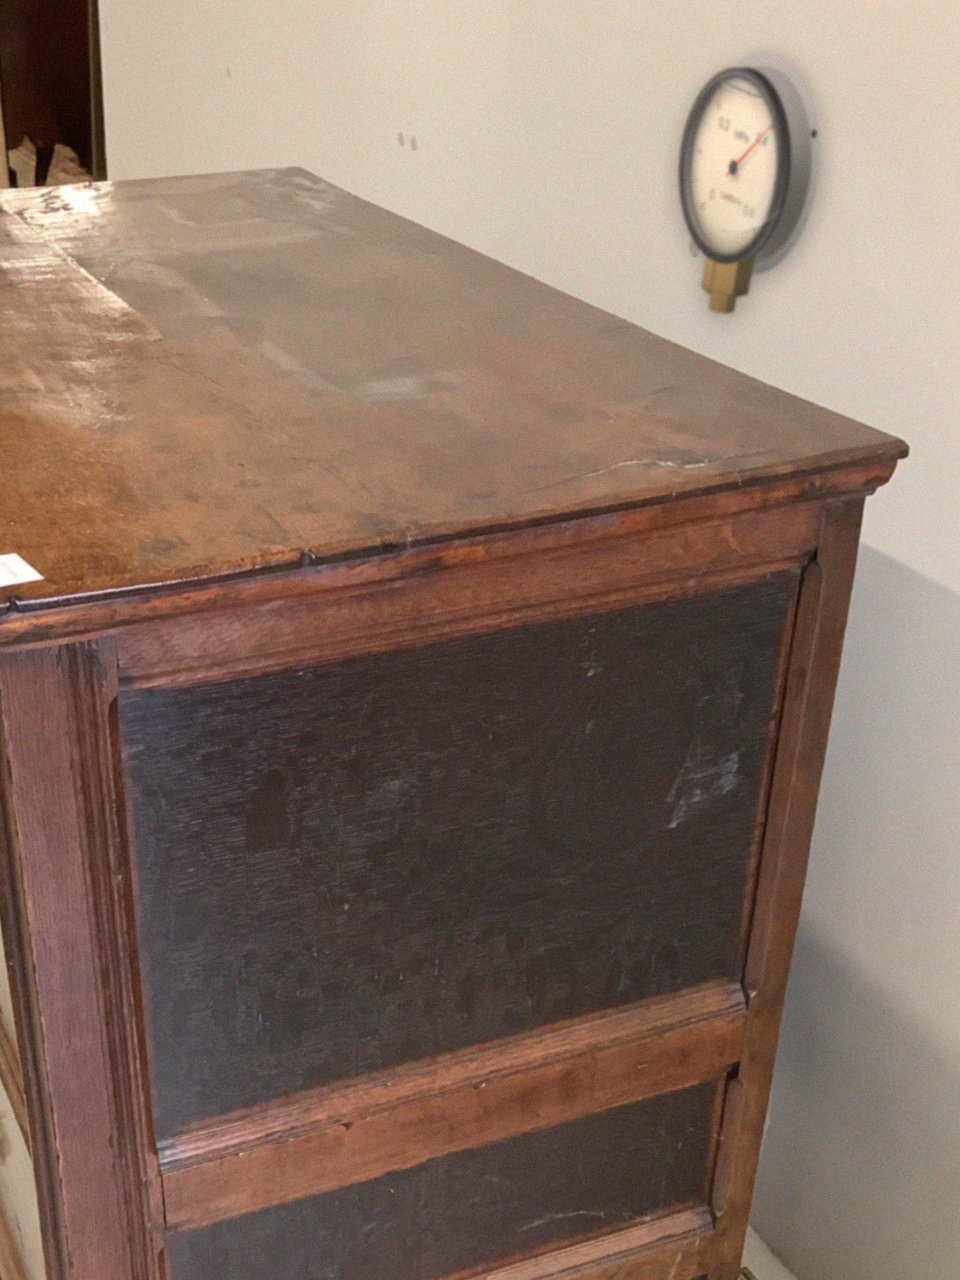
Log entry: 0.4 MPa
